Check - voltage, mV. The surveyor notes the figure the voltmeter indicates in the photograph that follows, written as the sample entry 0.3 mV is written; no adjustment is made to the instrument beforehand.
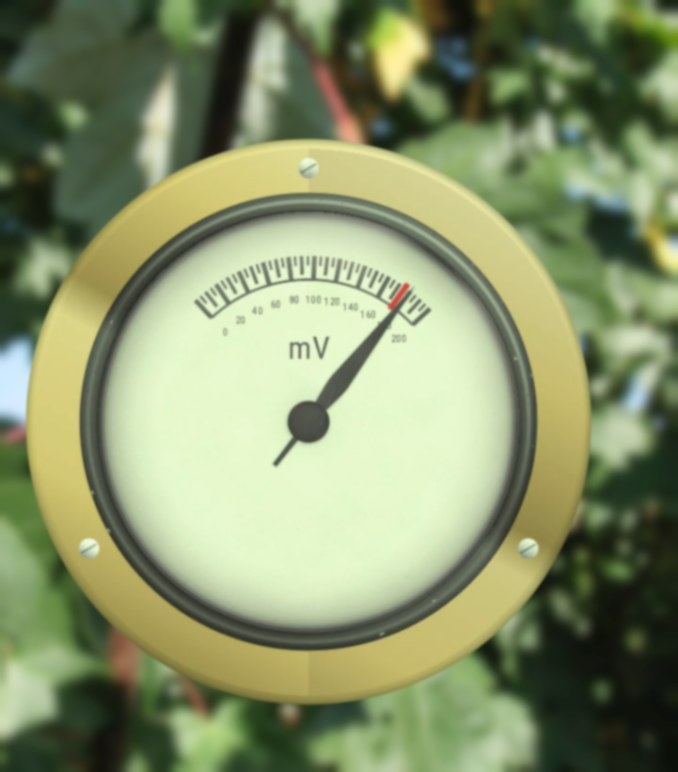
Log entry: 180 mV
